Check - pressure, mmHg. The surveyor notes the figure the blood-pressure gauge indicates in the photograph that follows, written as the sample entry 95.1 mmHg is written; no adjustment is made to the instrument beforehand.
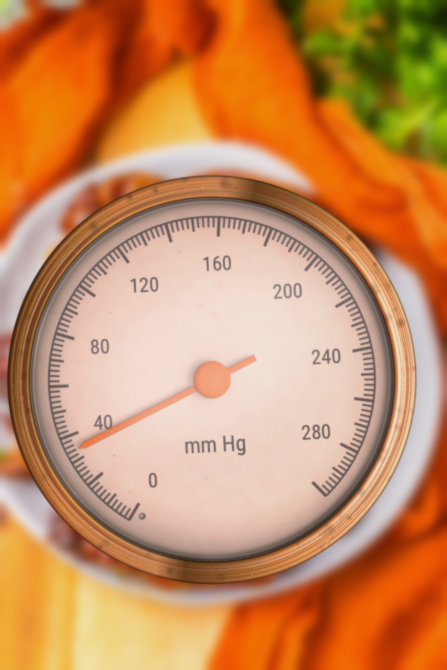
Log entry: 34 mmHg
